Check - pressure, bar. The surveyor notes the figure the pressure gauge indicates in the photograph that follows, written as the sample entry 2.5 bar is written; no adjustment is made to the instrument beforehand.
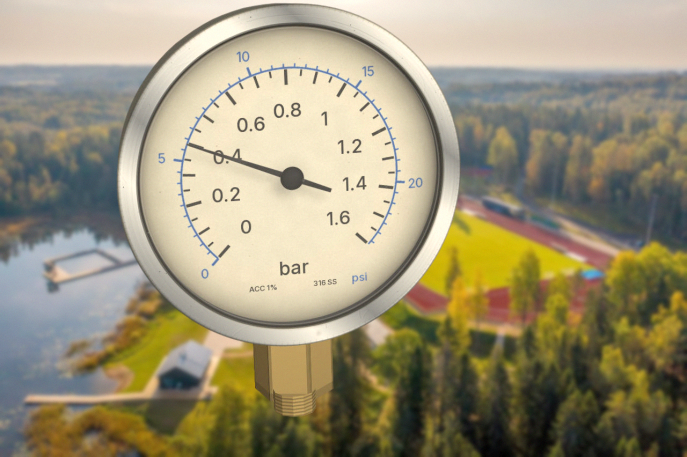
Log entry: 0.4 bar
